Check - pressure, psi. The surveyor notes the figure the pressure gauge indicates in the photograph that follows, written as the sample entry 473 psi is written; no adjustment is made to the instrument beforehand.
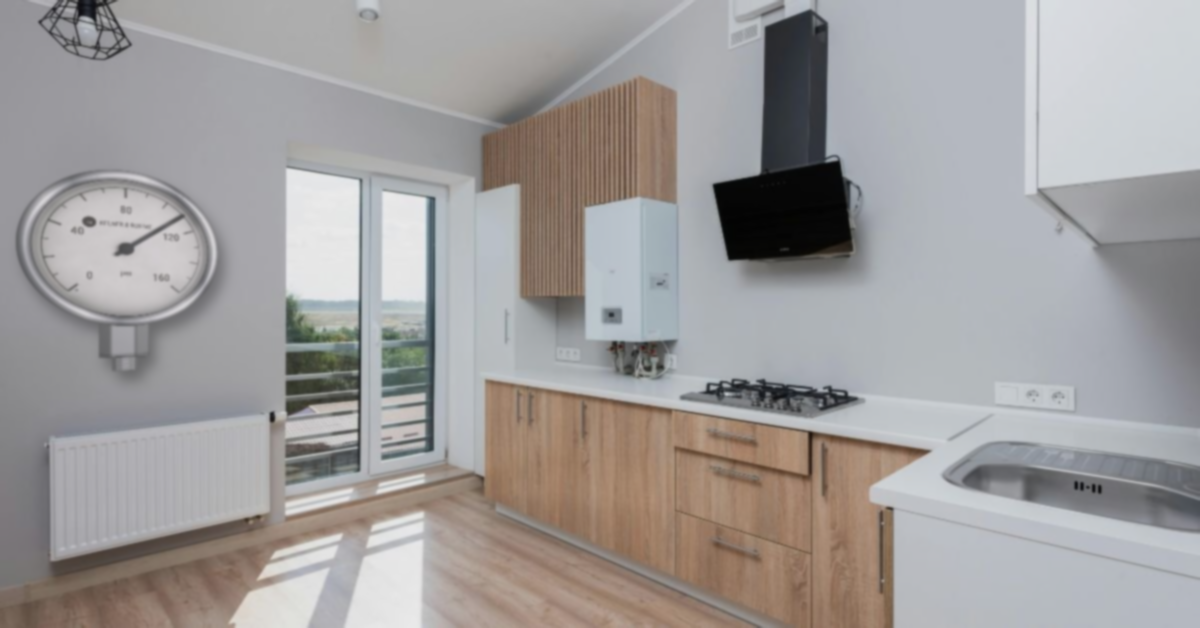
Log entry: 110 psi
